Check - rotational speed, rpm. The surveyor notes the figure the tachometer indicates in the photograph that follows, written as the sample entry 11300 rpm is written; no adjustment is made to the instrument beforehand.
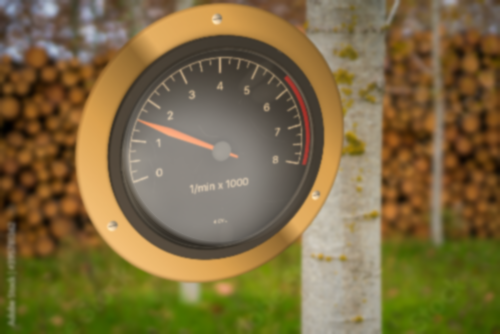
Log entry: 1500 rpm
